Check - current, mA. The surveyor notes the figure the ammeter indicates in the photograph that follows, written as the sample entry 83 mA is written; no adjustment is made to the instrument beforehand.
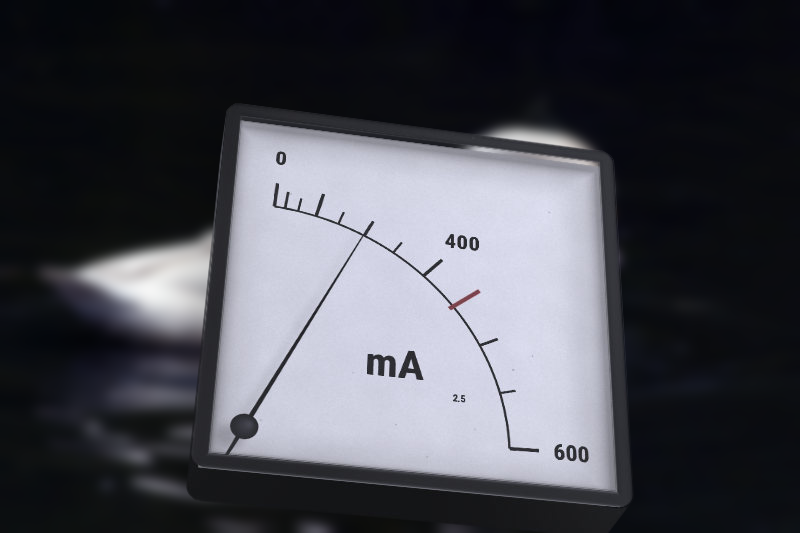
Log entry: 300 mA
